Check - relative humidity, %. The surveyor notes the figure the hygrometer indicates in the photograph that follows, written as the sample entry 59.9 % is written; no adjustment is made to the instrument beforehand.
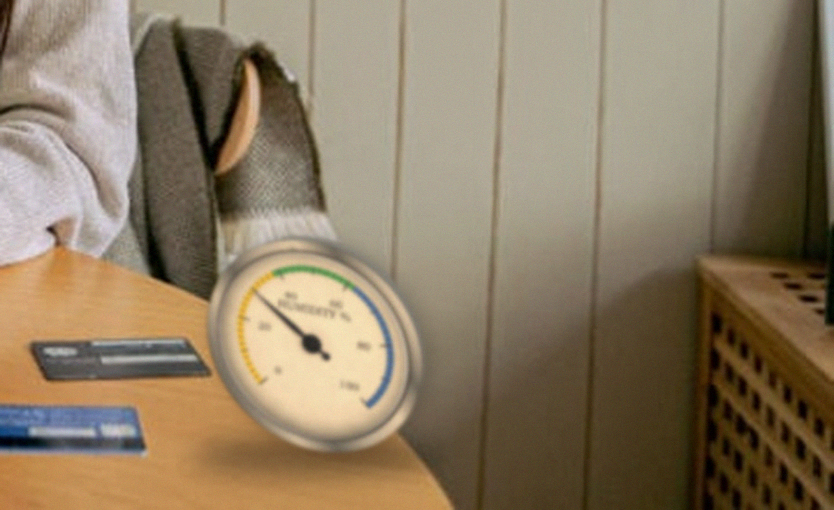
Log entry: 30 %
